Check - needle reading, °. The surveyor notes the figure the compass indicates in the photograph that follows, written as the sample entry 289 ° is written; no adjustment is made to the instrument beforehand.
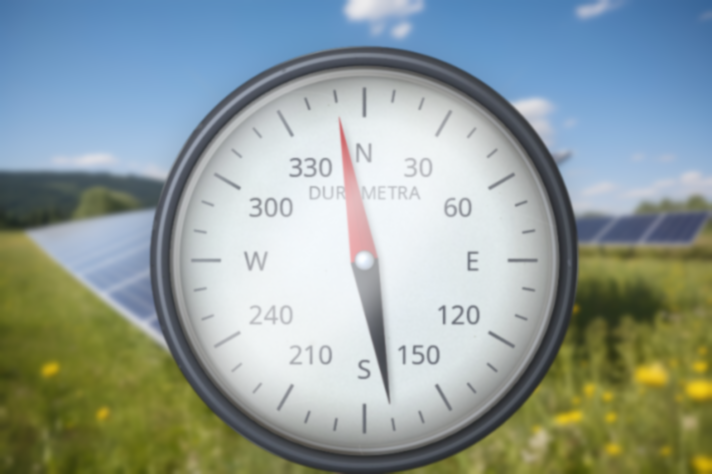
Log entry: 350 °
